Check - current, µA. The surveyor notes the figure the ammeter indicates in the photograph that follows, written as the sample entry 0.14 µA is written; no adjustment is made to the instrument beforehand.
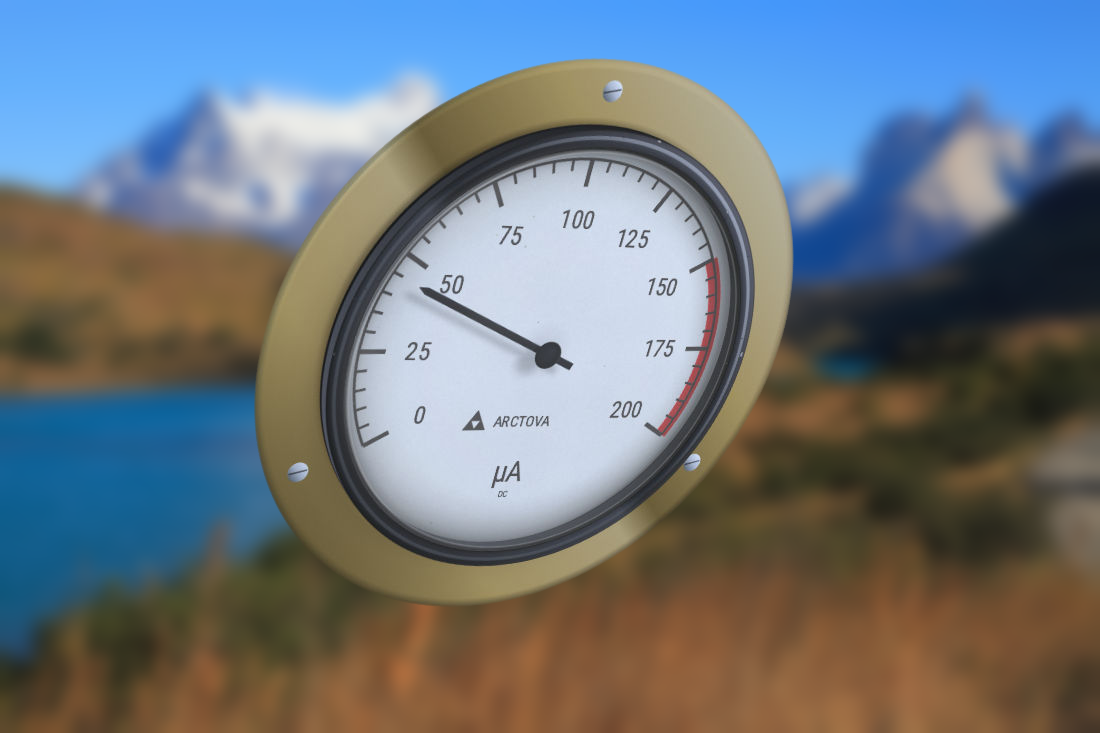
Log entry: 45 µA
